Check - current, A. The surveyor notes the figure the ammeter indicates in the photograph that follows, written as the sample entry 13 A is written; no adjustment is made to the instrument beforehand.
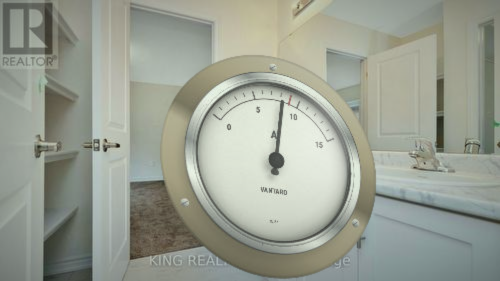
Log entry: 8 A
